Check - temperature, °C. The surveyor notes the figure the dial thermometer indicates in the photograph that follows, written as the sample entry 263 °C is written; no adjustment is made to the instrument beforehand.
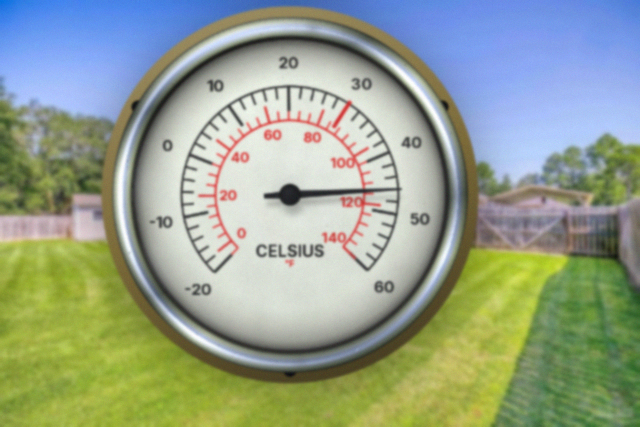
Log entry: 46 °C
